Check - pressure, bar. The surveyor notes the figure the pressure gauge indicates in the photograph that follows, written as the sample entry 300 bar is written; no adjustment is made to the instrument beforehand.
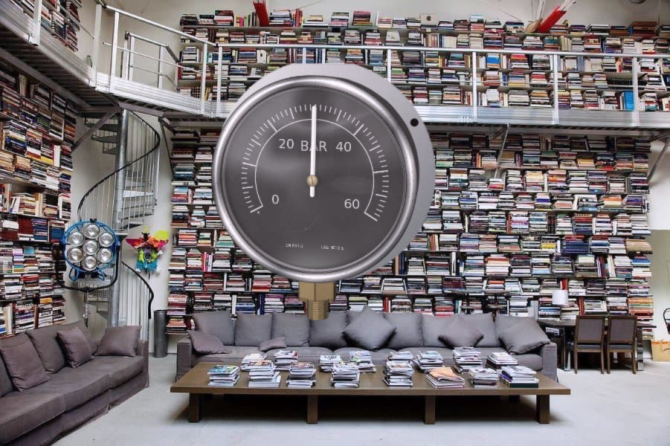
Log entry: 30 bar
